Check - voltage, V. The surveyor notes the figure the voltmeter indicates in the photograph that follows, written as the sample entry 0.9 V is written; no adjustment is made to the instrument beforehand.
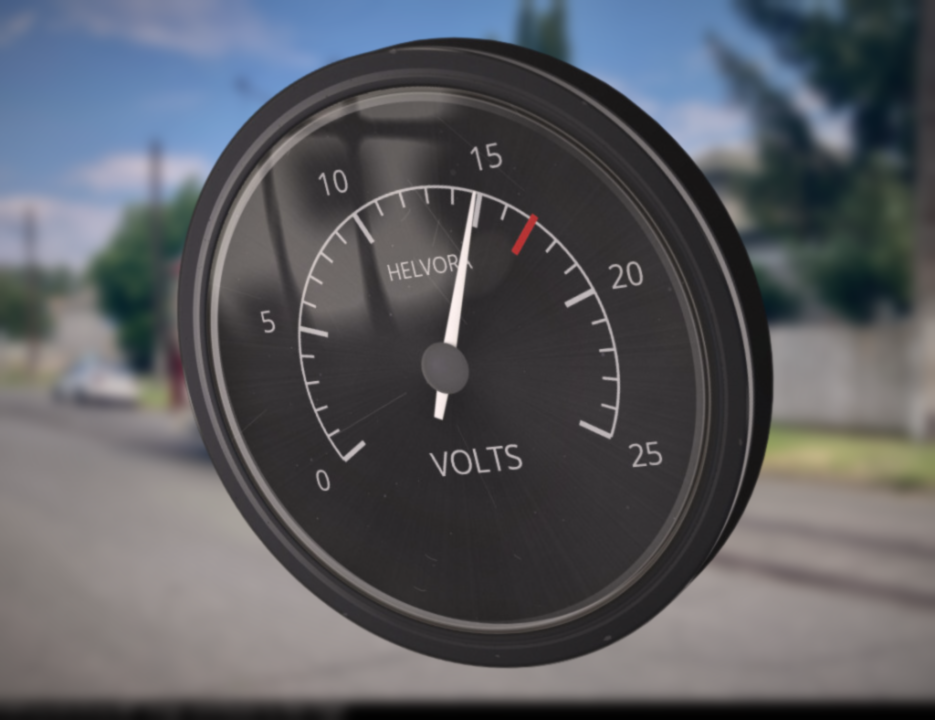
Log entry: 15 V
